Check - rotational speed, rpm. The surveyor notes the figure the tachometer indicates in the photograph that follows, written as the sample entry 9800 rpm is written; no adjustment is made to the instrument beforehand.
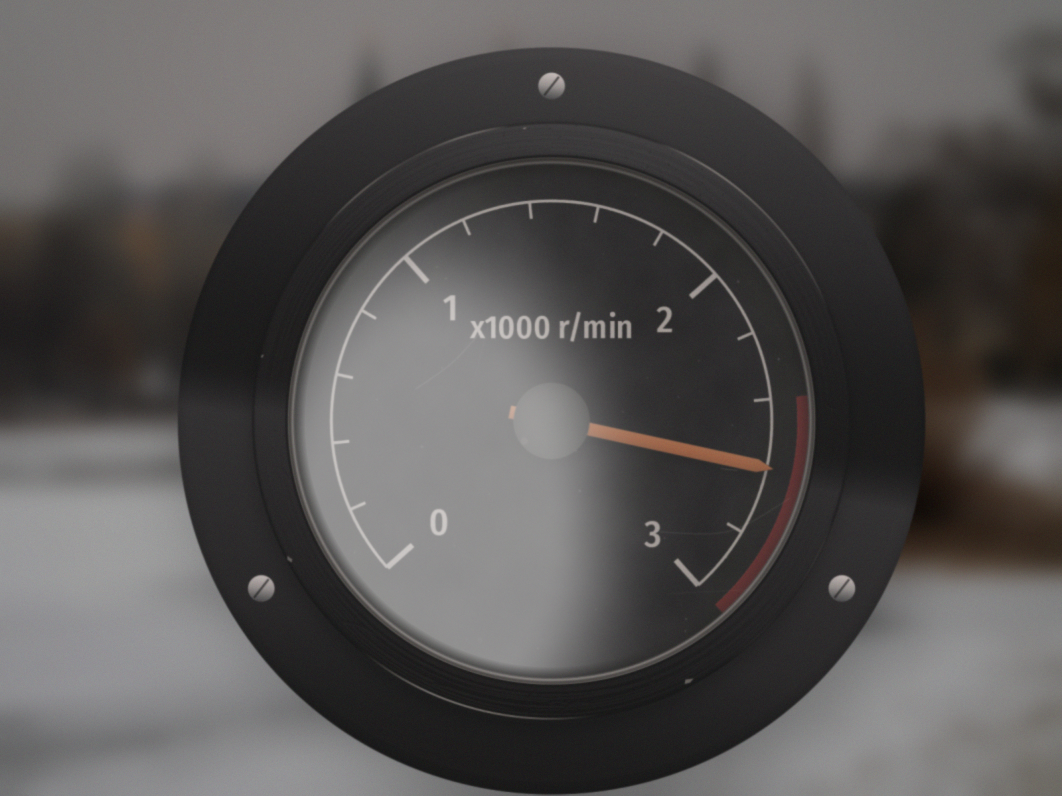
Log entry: 2600 rpm
